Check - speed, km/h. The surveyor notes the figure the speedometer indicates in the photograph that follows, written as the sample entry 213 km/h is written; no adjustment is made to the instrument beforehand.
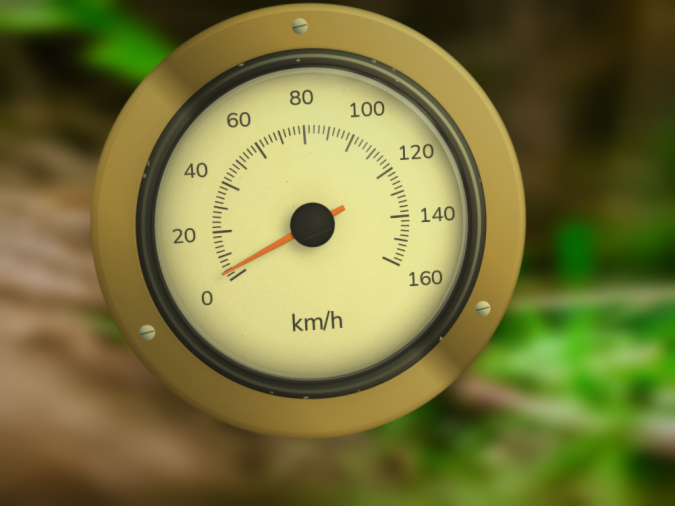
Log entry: 4 km/h
